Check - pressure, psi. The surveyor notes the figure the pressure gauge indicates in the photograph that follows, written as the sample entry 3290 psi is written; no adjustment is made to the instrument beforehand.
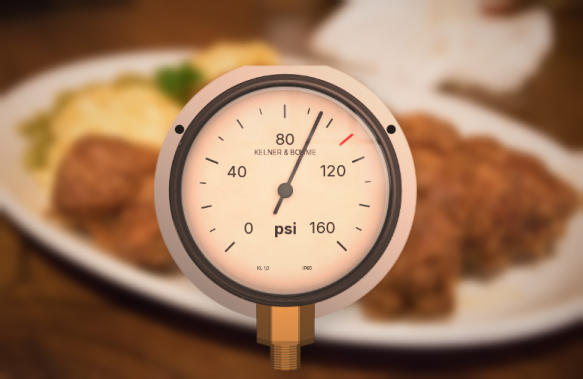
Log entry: 95 psi
